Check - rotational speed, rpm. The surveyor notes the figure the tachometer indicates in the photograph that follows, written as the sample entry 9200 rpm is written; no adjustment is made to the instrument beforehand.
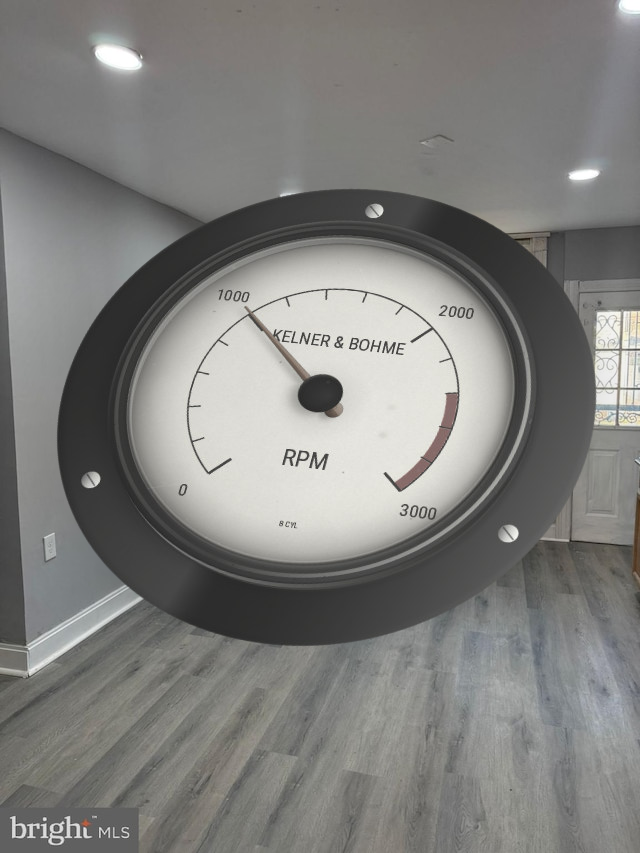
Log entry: 1000 rpm
